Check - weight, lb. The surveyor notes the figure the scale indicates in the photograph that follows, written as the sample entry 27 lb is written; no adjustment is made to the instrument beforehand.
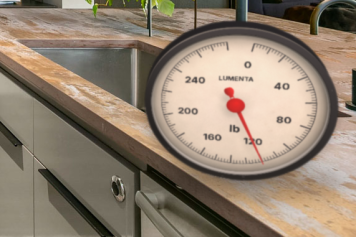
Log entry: 120 lb
